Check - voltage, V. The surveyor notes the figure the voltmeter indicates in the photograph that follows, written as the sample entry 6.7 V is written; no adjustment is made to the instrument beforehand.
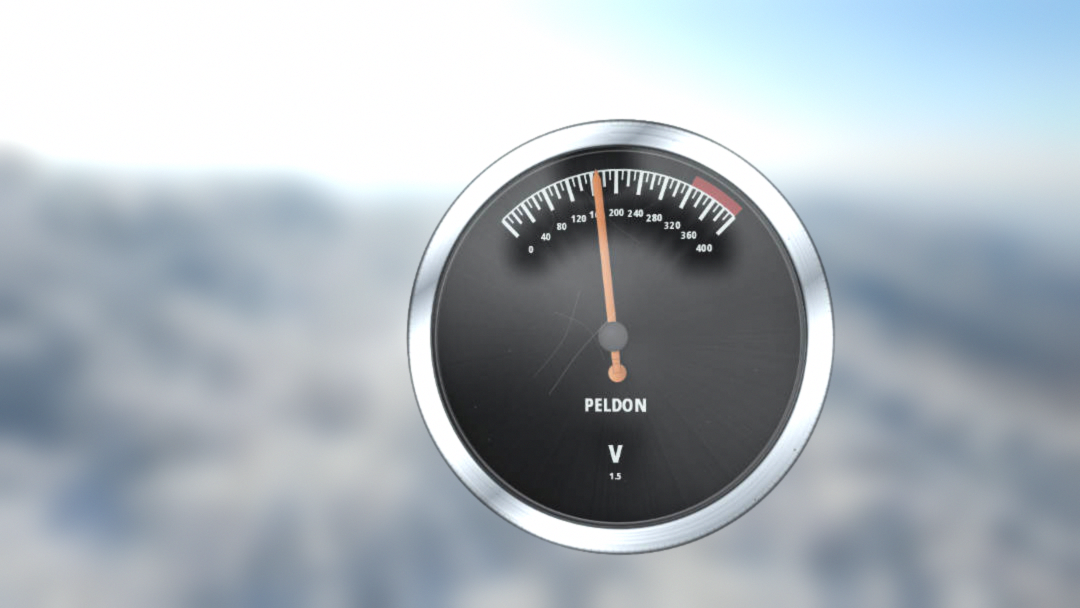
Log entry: 170 V
